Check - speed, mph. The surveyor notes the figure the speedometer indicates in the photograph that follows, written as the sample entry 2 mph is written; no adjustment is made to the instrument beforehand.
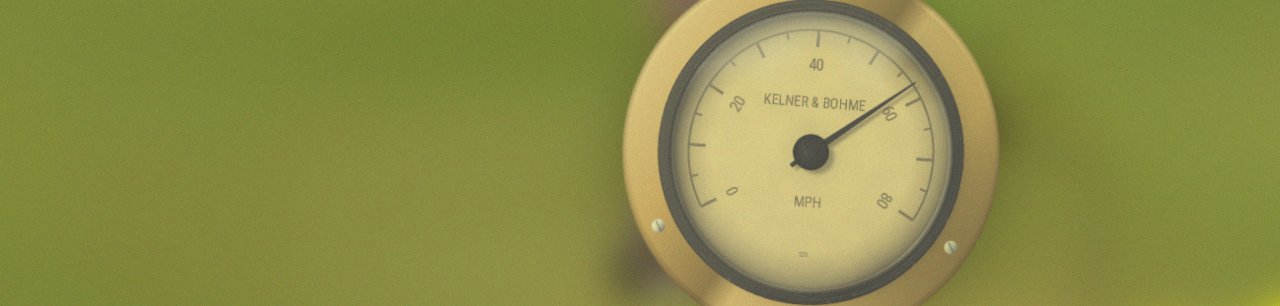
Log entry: 57.5 mph
